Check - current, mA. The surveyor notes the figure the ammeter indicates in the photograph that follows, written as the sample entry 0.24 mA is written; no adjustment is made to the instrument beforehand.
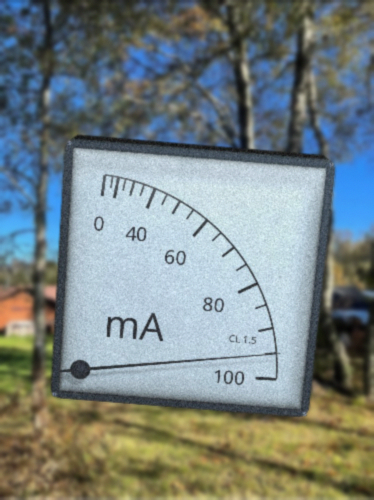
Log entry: 95 mA
